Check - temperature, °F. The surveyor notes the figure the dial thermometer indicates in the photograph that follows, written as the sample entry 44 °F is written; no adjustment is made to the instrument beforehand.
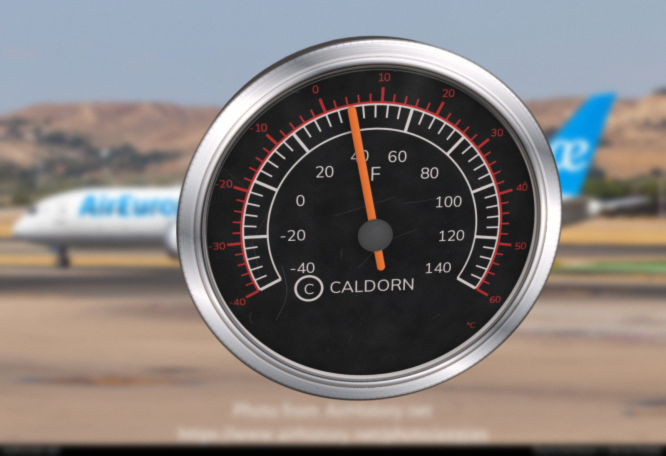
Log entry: 40 °F
